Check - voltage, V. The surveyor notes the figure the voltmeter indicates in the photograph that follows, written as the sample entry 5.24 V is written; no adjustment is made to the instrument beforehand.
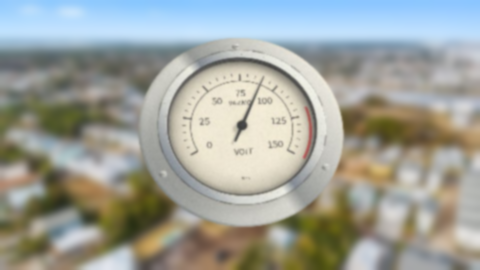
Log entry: 90 V
